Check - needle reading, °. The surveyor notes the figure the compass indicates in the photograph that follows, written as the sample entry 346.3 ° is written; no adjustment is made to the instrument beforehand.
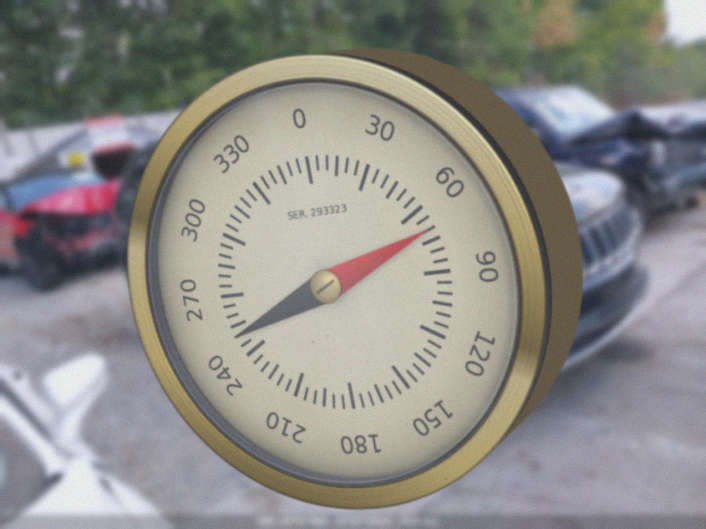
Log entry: 70 °
